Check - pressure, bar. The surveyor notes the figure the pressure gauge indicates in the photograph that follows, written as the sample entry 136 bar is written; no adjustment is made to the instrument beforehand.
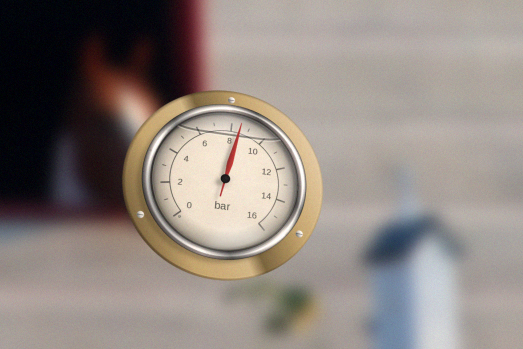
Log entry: 8.5 bar
